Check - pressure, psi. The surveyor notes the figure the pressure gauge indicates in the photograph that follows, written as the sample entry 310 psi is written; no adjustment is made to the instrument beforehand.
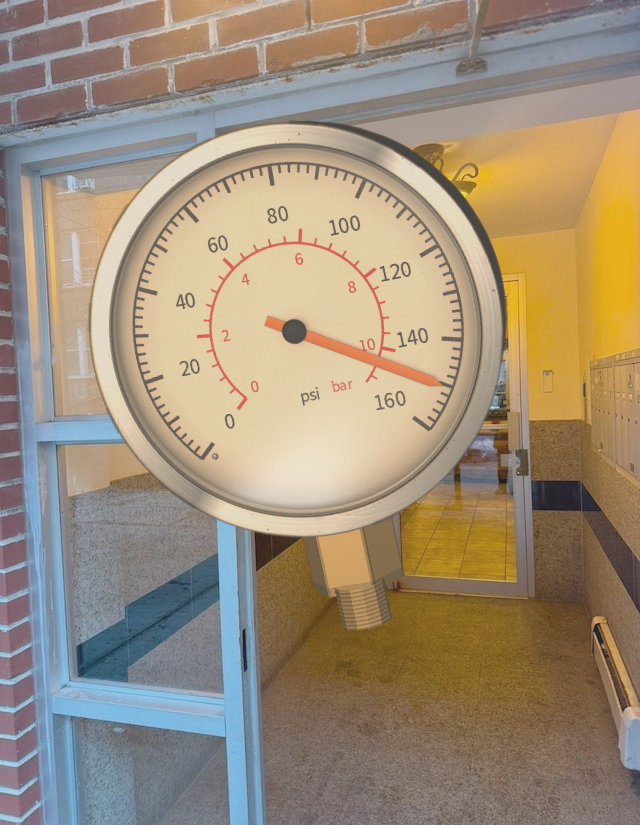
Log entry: 150 psi
